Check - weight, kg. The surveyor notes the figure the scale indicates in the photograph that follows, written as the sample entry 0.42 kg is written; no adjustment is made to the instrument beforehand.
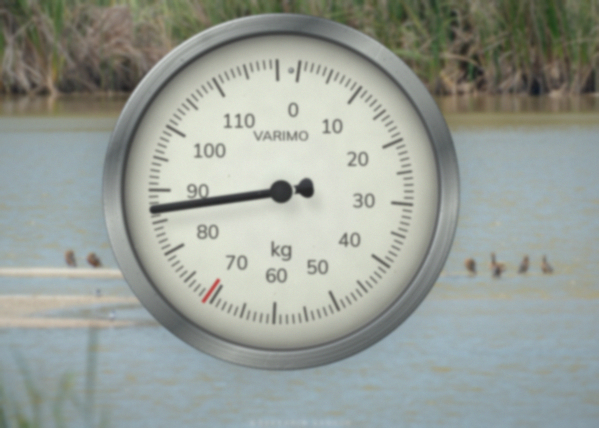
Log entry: 87 kg
